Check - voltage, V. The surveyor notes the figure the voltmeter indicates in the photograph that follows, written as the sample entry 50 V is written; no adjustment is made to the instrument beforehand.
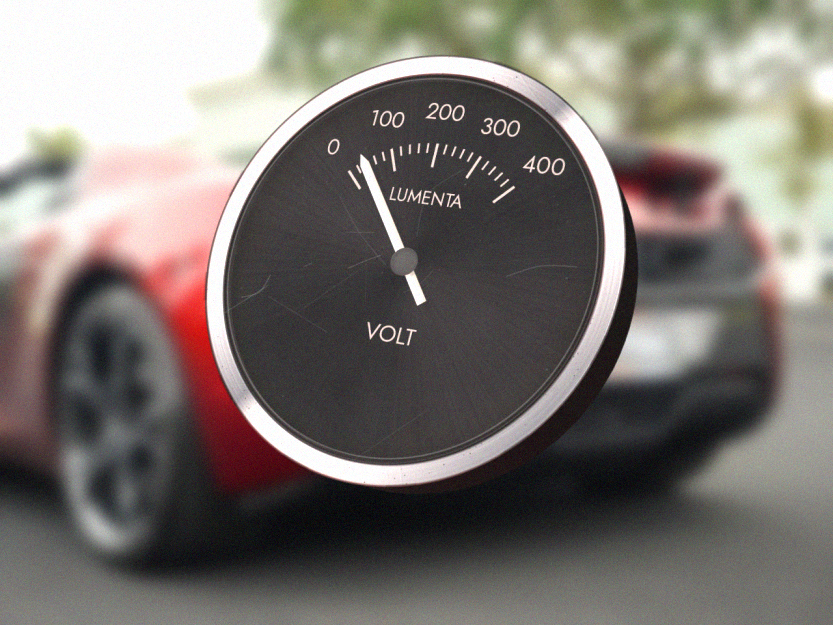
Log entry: 40 V
